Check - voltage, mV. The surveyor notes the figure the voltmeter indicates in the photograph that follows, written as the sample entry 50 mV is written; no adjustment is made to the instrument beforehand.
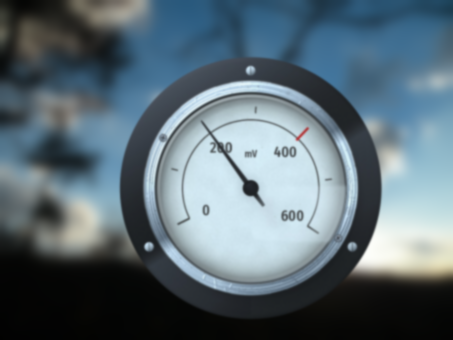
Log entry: 200 mV
